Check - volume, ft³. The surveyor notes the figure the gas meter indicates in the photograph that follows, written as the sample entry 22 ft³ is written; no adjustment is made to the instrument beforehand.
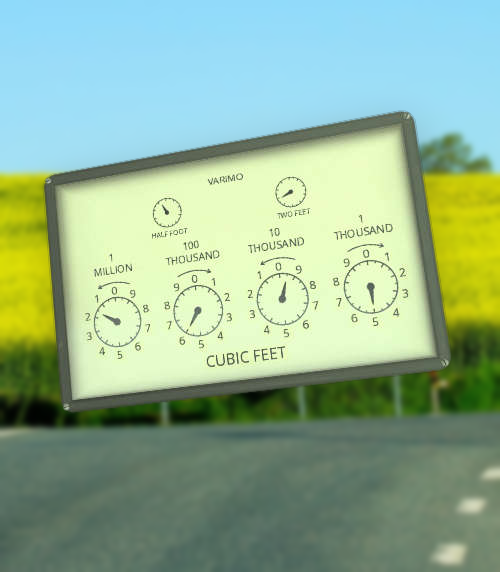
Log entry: 159500 ft³
